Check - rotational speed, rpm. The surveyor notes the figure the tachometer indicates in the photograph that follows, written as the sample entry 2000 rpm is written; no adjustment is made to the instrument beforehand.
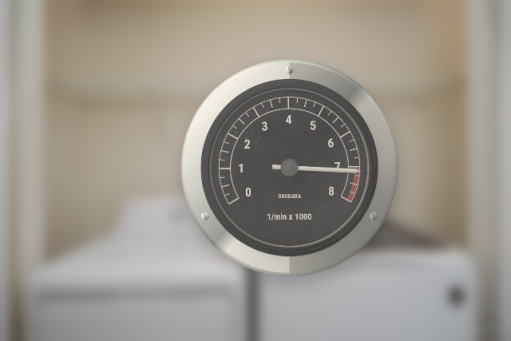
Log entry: 7125 rpm
